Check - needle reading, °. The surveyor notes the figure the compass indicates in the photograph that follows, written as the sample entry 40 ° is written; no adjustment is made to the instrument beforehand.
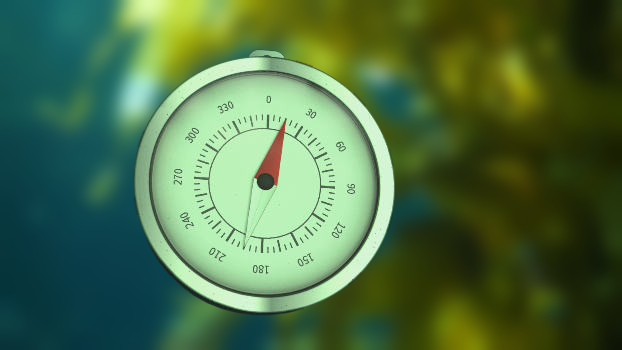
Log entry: 15 °
